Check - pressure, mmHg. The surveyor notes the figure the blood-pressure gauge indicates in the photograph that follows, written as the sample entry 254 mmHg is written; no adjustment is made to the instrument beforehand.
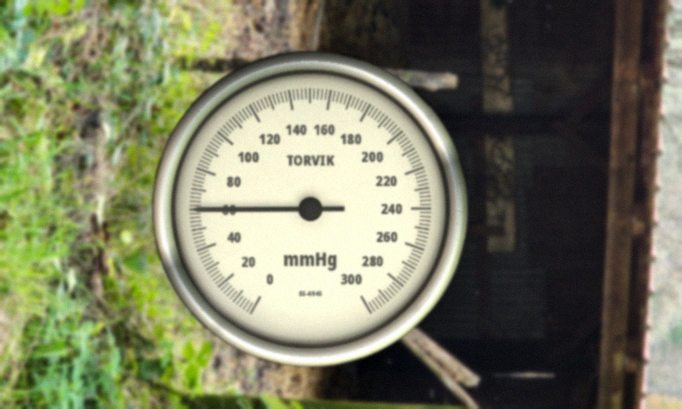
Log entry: 60 mmHg
